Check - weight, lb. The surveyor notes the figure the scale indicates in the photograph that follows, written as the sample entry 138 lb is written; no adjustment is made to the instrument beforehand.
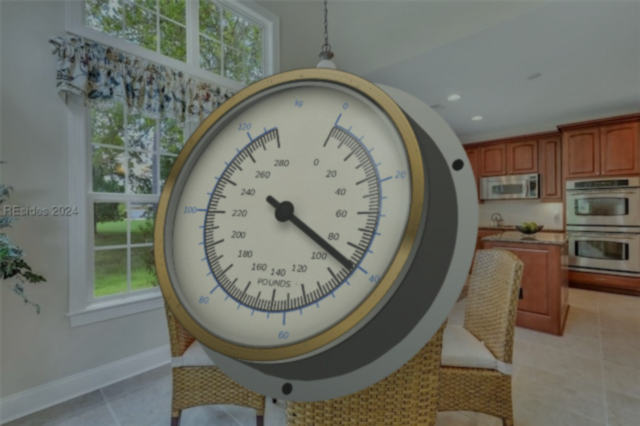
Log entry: 90 lb
